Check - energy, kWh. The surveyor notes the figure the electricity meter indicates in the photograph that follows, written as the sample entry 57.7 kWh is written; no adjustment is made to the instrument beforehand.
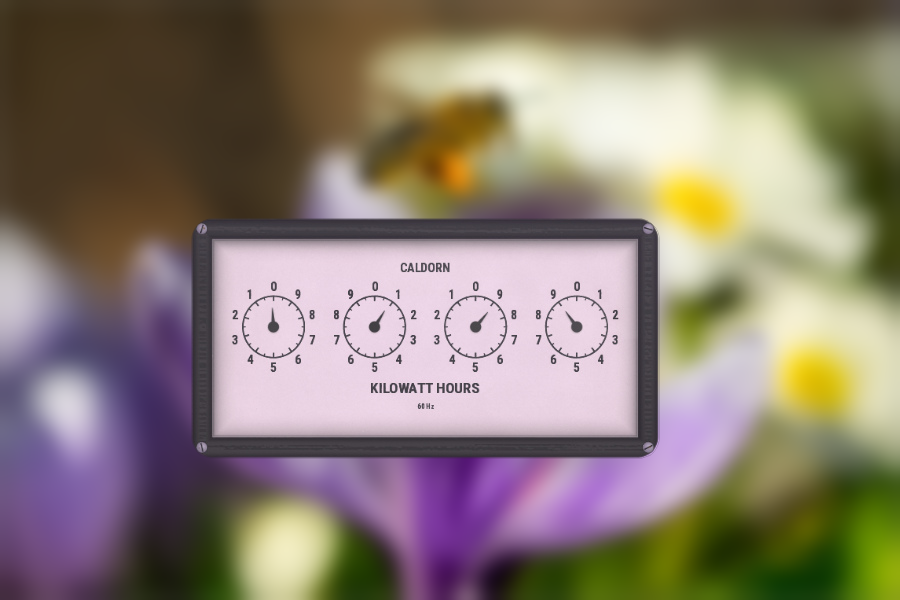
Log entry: 89 kWh
